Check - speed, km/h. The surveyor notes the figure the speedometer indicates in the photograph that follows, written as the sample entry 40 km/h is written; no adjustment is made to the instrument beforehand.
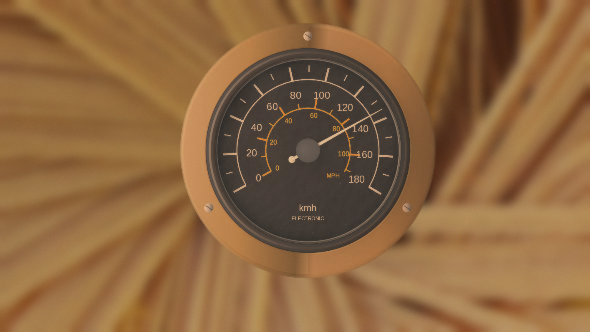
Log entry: 135 km/h
